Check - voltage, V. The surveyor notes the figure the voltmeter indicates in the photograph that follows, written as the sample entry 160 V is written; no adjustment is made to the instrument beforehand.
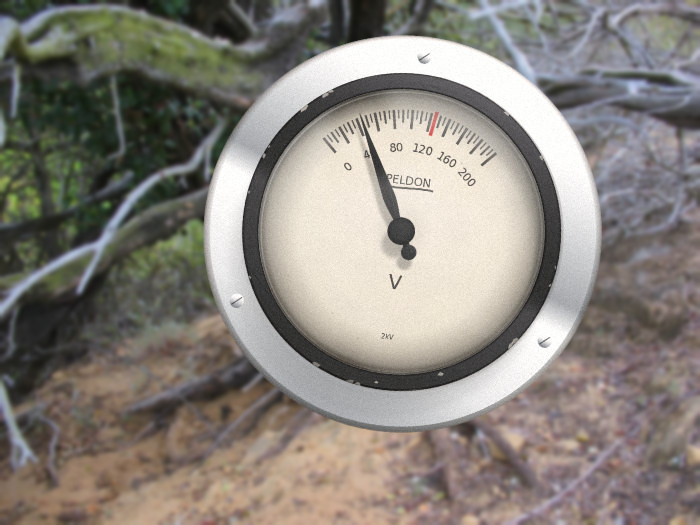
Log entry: 45 V
